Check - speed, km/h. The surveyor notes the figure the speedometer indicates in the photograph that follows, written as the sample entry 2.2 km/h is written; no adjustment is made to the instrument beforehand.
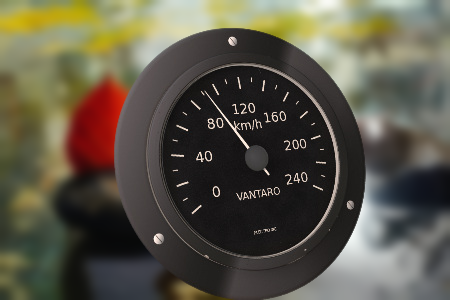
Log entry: 90 km/h
